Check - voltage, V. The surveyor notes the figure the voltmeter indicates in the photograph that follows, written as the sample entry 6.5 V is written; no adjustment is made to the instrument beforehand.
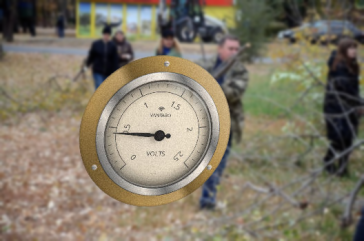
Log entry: 0.45 V
